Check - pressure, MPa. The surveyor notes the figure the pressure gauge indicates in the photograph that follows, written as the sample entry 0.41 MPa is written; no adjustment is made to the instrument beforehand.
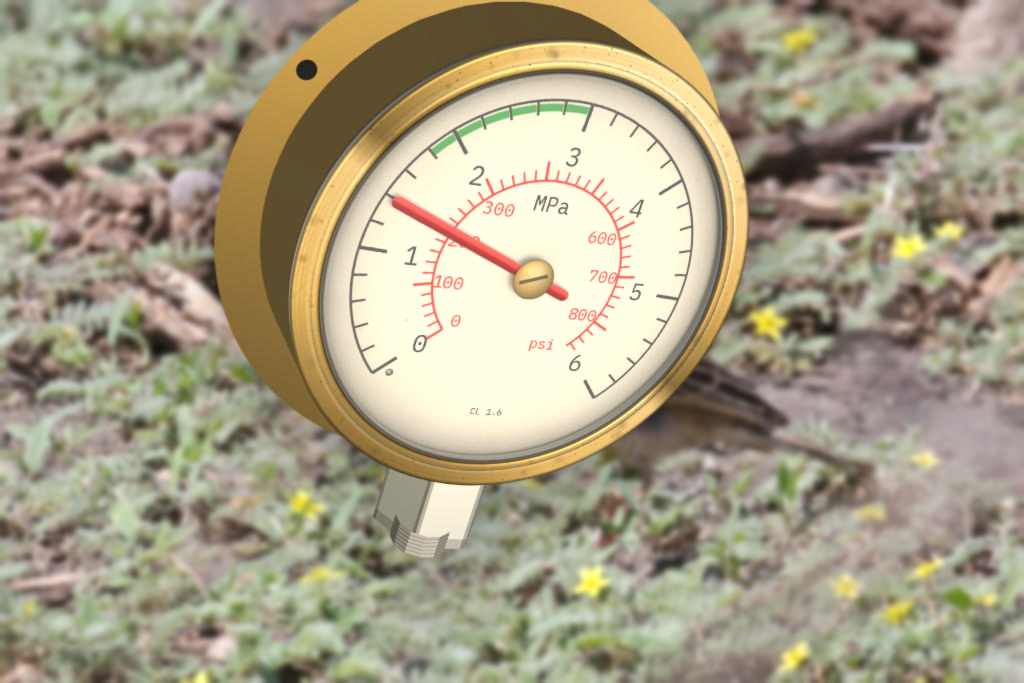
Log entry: 1.4 MPa
